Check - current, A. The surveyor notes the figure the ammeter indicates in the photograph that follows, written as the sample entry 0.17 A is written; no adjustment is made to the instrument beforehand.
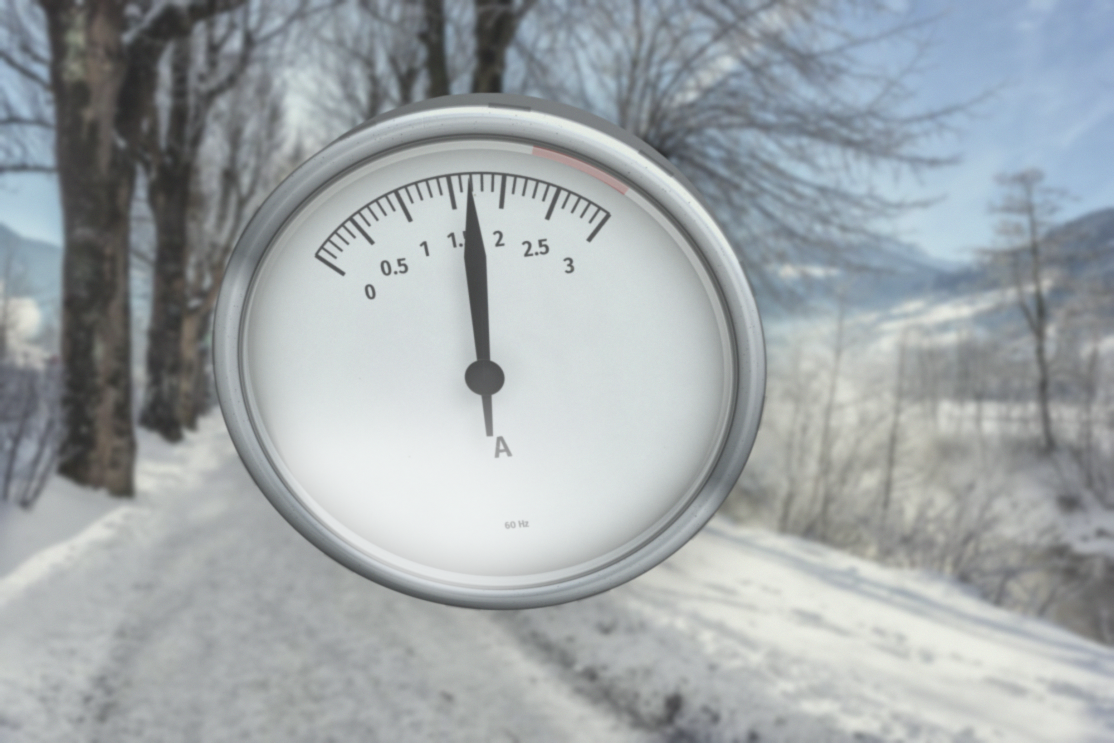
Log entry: 1.7 A
